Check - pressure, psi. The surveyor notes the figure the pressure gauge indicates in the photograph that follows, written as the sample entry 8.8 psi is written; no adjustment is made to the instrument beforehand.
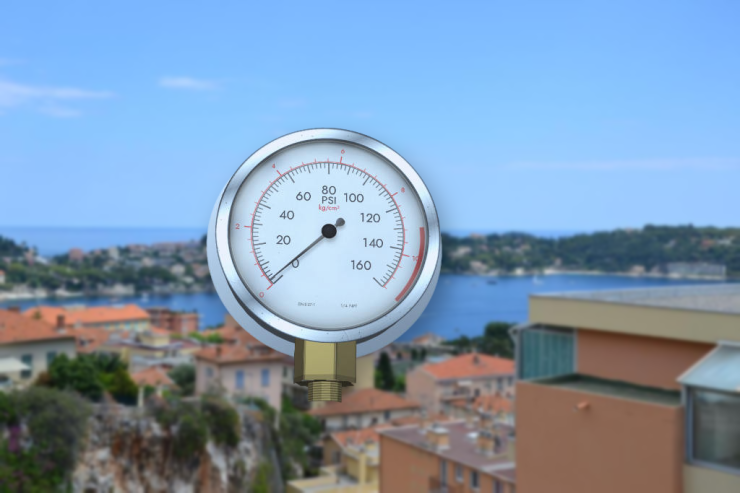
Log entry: 2 psi
